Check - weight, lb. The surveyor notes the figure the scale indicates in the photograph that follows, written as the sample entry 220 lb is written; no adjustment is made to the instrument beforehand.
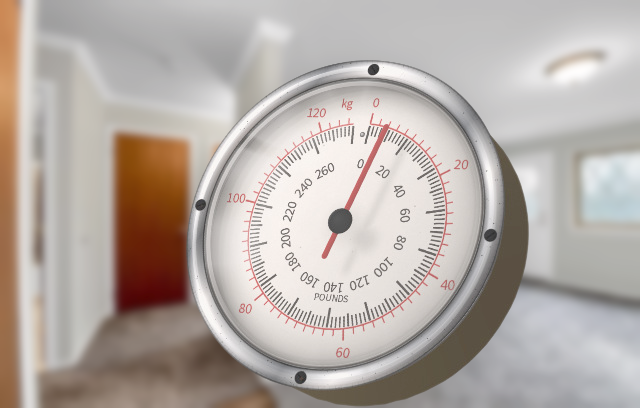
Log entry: 10 lb
